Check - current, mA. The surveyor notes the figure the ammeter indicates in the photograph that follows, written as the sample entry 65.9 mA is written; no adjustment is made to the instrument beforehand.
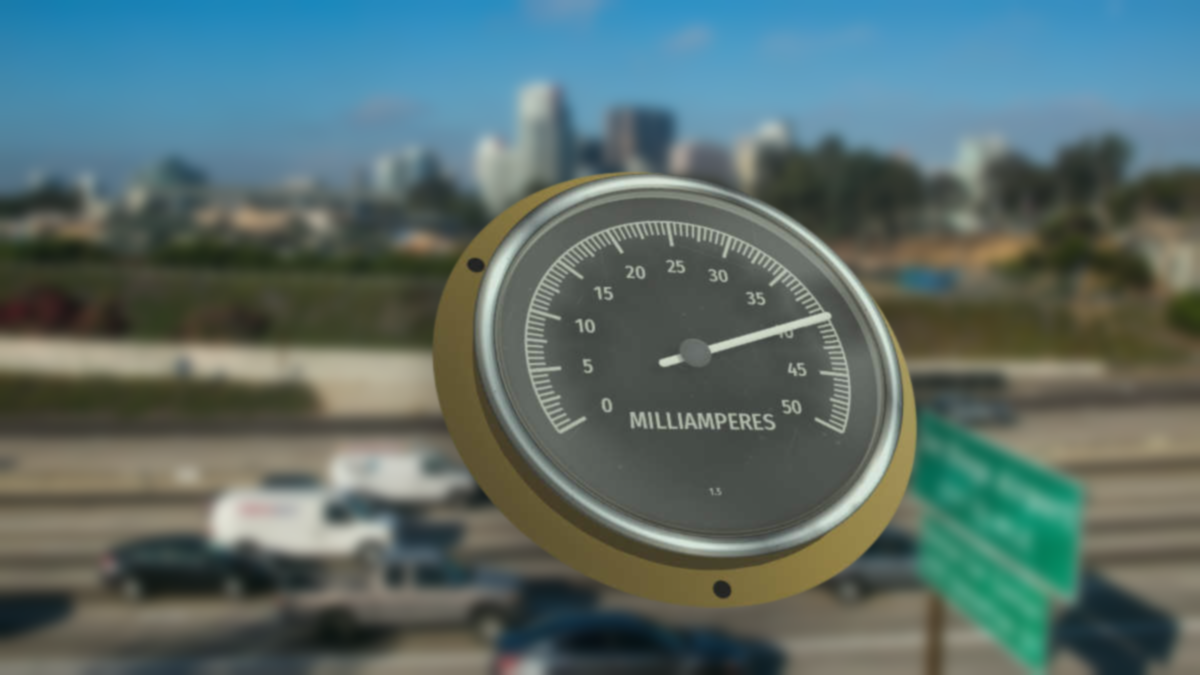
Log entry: 40 mA
